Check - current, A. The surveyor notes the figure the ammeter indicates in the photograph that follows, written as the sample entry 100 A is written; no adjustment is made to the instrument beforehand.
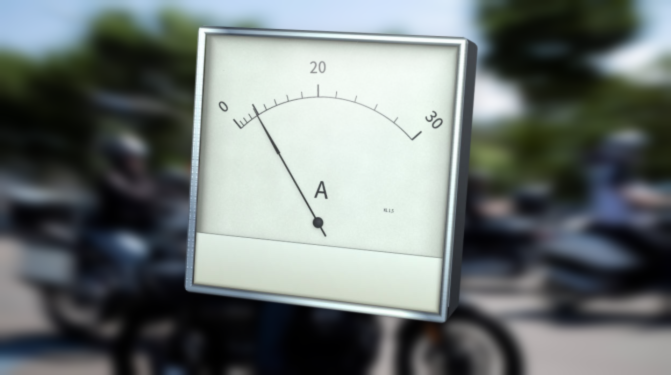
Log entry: 10 A
